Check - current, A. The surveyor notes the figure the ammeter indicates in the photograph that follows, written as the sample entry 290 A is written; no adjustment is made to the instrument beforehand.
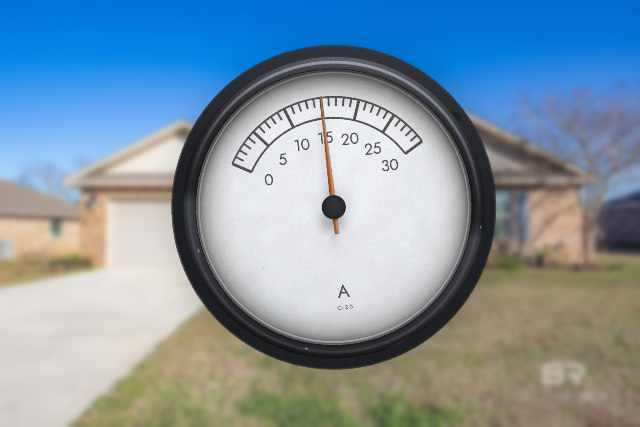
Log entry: 15 A
